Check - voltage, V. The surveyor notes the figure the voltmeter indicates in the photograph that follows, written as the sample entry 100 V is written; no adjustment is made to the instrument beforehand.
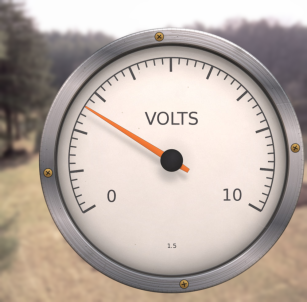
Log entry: 2.6 V
